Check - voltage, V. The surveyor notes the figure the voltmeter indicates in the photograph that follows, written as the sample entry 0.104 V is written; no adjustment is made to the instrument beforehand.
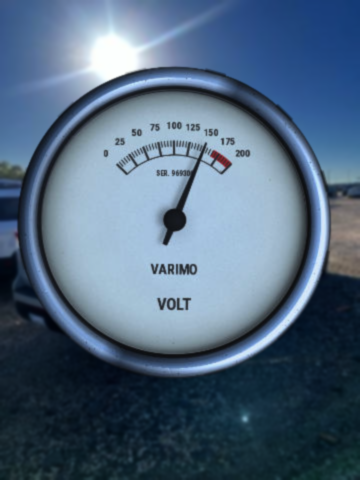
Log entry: 150 V
